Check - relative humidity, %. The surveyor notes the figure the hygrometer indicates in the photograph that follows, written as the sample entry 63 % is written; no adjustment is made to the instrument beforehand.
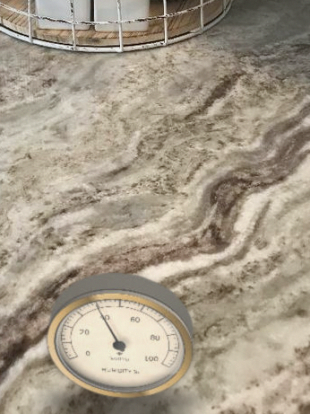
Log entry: 40 %
